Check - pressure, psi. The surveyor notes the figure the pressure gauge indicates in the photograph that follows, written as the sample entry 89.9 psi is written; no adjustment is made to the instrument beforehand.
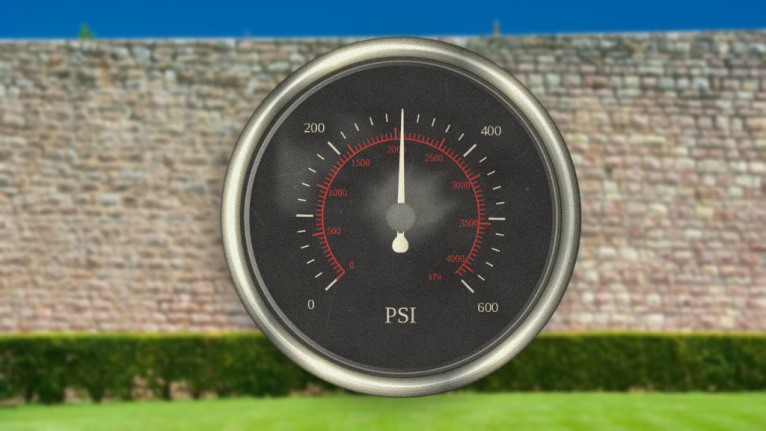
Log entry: 300 psi
